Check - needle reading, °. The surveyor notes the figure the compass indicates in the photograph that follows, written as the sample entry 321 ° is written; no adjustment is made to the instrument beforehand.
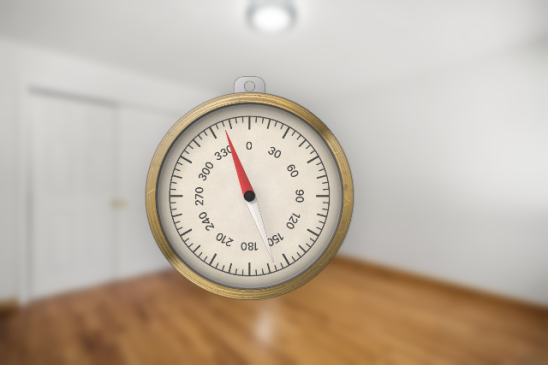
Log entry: 340 °
